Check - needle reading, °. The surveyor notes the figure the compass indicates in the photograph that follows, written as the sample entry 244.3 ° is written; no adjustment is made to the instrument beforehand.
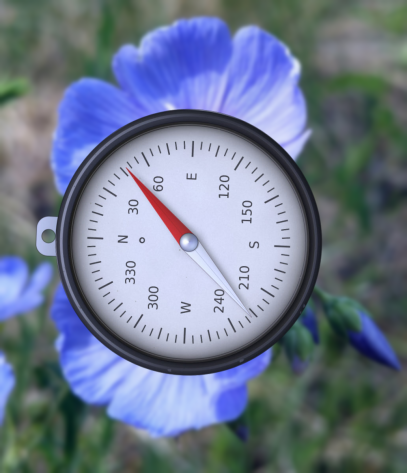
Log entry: 47.5 °
